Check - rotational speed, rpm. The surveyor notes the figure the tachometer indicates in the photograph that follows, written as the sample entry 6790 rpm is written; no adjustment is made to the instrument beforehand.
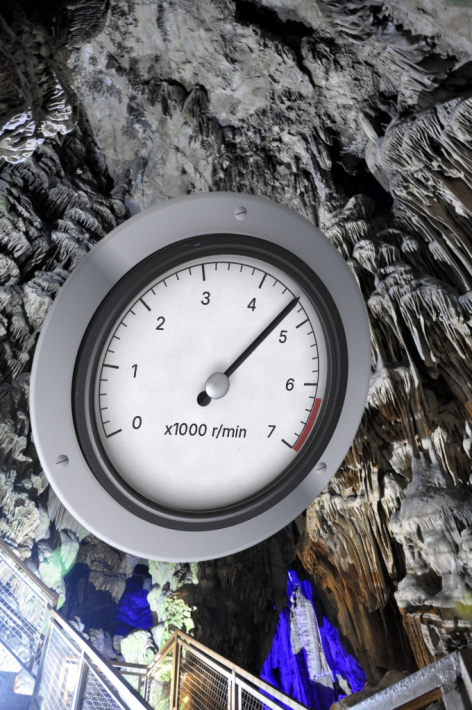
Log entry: 4600 rpm
